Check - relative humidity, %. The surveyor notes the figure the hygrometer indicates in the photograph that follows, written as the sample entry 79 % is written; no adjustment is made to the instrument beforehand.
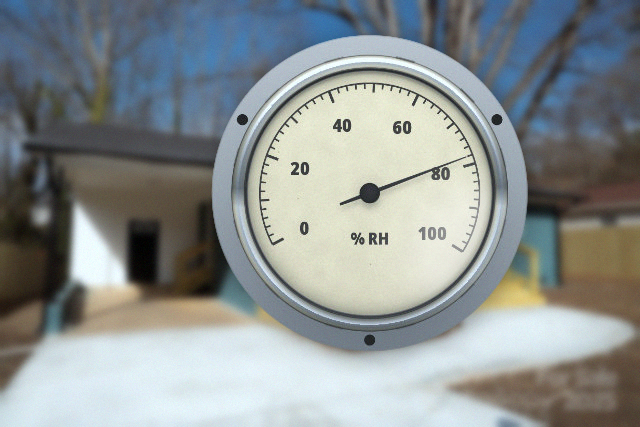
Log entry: 78 %
